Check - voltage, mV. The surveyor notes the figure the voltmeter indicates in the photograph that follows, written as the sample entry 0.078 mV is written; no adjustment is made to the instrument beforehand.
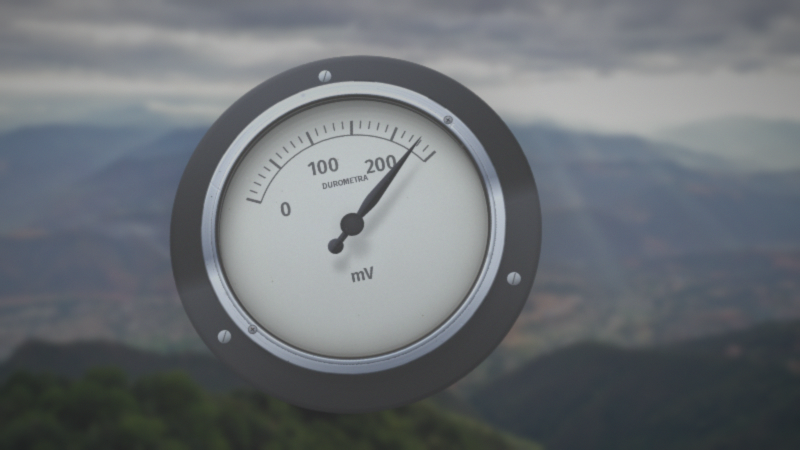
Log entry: 230 mV
